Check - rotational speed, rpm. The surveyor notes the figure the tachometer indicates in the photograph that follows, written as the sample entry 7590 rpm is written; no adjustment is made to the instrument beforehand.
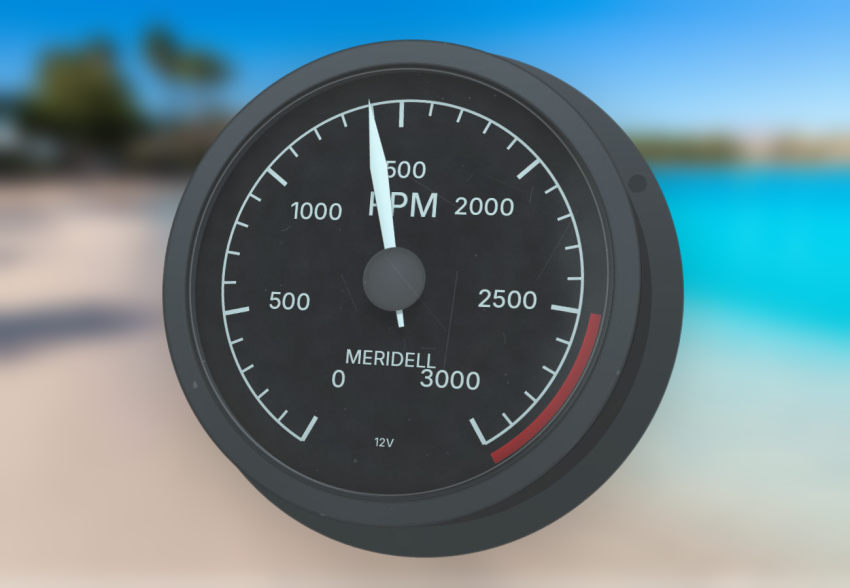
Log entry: 1400 rpm
